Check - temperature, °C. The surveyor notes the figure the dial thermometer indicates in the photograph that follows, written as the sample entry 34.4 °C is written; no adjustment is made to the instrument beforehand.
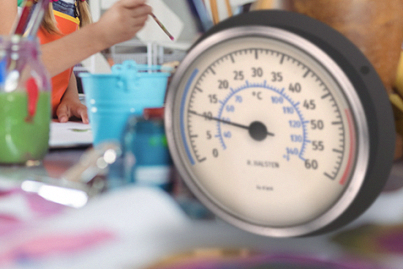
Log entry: 10 °C
